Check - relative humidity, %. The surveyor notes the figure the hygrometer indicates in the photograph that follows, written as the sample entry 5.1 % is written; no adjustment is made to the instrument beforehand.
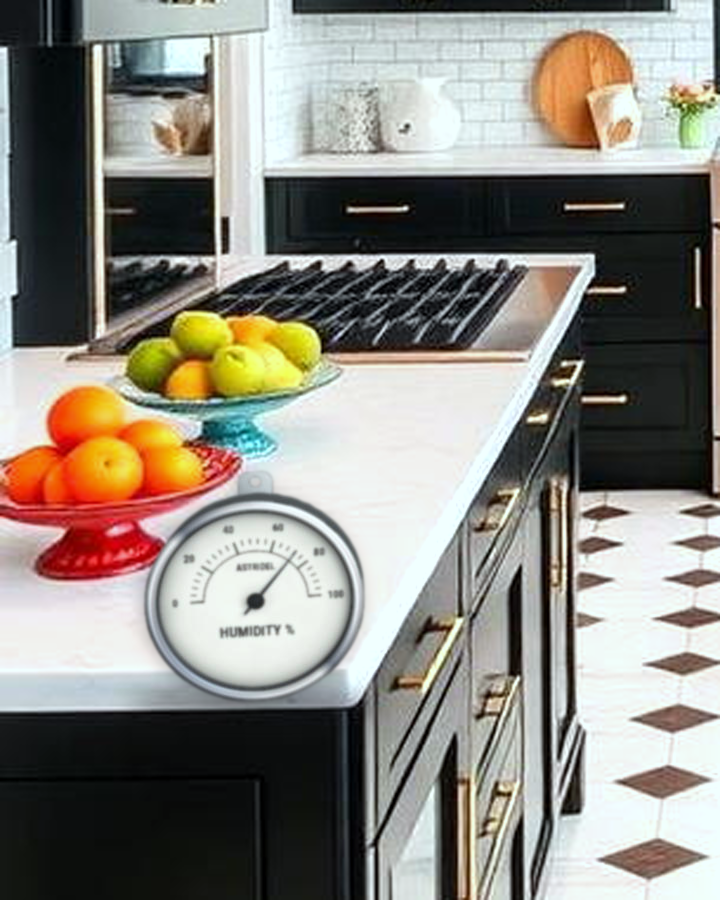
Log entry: 72 %
